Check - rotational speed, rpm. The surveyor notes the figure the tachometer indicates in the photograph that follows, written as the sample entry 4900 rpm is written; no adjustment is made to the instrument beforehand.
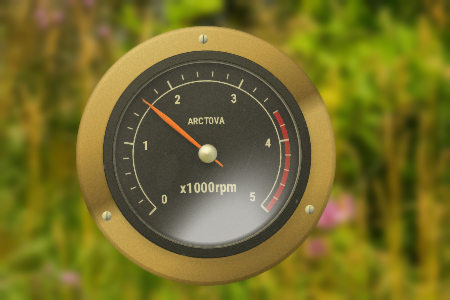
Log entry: 1600 rpm
